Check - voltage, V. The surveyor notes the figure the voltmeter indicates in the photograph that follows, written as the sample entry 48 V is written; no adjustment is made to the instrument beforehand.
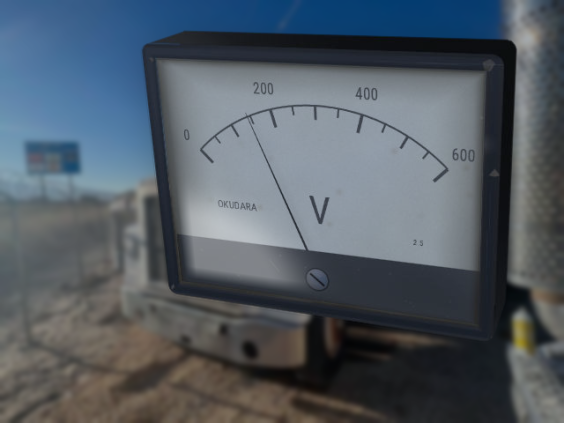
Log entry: 150 V
